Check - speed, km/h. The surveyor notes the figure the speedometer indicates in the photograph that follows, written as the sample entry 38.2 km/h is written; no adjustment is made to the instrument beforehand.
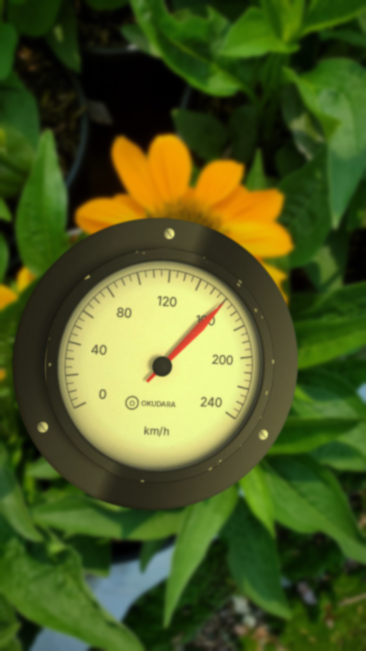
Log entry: 160 km/h
